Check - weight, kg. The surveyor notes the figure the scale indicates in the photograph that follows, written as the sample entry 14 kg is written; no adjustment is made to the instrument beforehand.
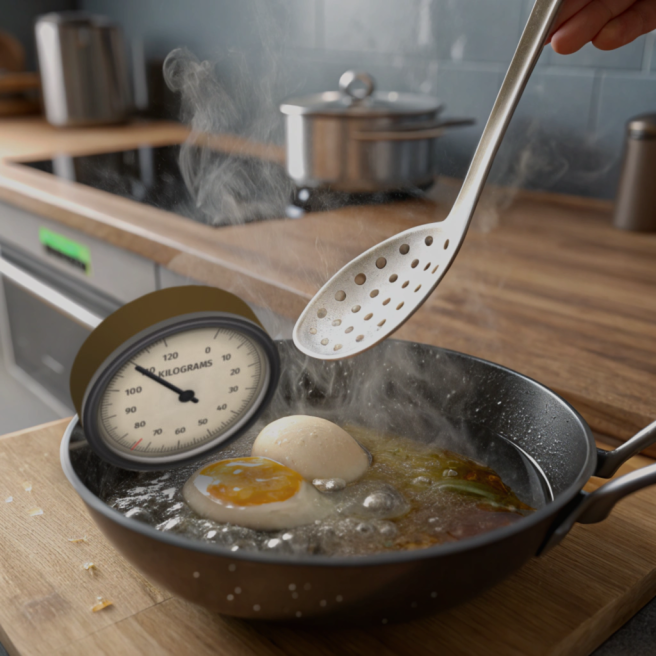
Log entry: 110 kg
